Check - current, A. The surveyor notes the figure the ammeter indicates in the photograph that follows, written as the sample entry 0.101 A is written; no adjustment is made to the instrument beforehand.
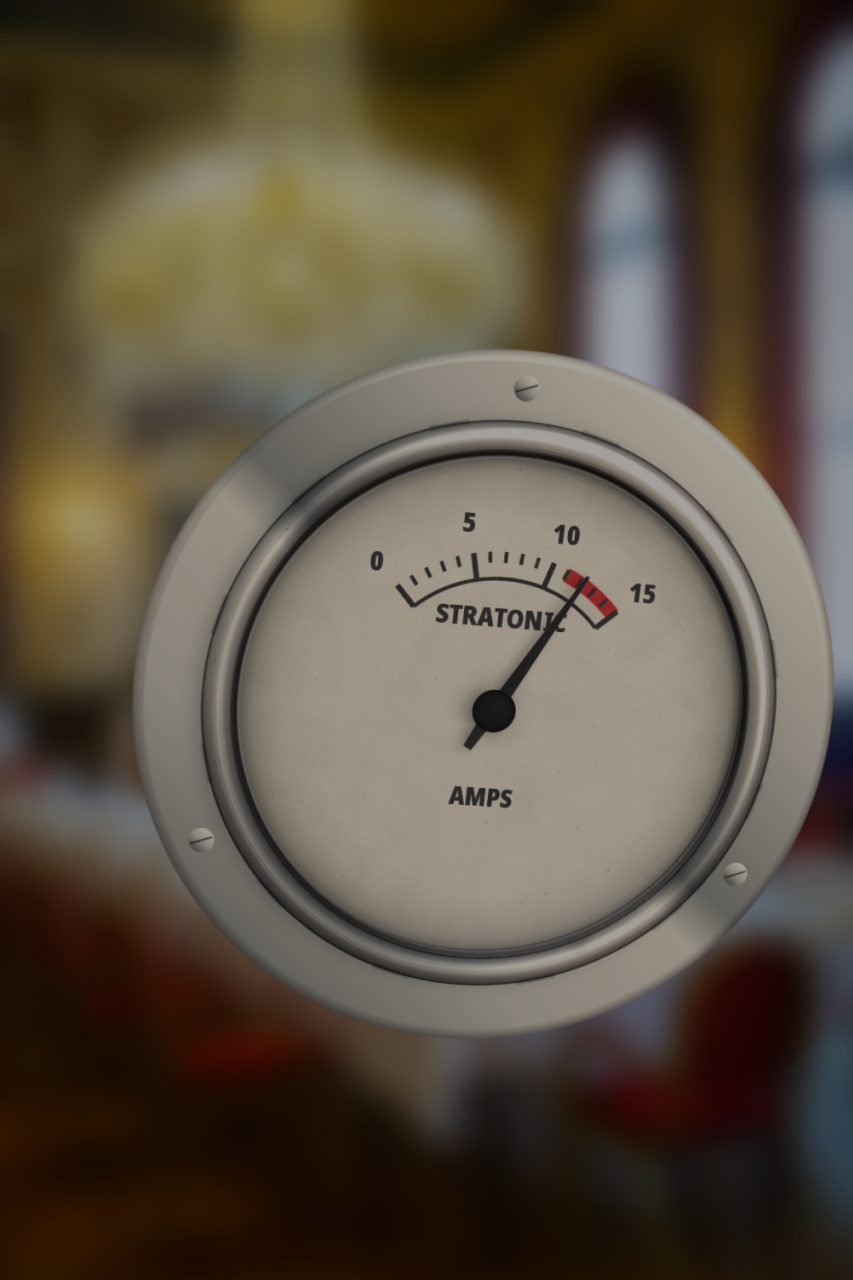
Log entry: 12 A
